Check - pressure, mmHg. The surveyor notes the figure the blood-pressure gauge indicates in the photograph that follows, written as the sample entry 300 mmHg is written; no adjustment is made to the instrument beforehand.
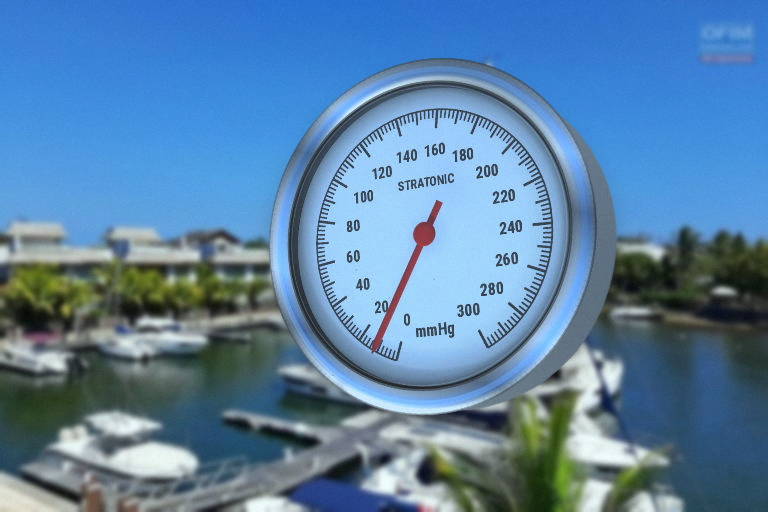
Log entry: 10 mmHg
